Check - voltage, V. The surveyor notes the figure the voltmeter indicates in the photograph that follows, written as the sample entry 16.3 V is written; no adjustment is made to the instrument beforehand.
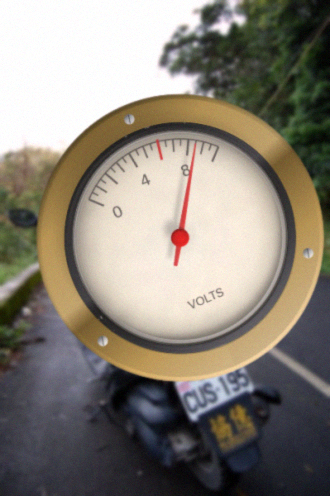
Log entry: 8.5 V
